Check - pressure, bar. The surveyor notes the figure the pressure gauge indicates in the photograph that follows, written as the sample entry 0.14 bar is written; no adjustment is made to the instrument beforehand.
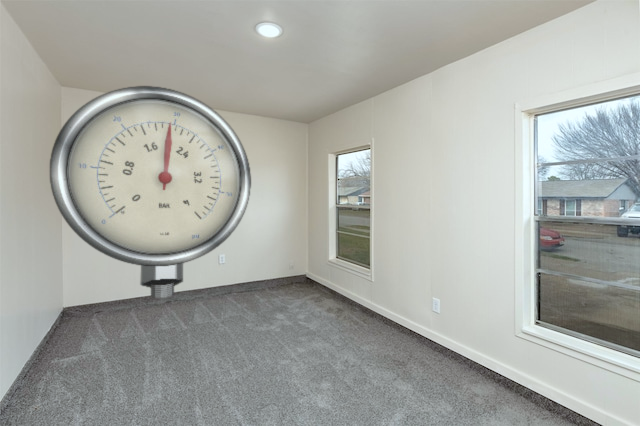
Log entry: 2 bar
